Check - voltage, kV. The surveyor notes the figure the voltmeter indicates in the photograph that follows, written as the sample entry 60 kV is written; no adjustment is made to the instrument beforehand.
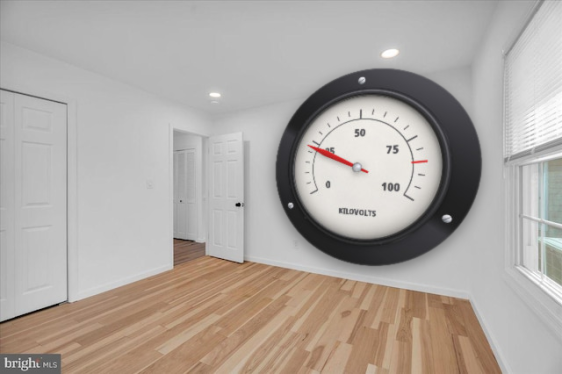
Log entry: 22.5 kV
